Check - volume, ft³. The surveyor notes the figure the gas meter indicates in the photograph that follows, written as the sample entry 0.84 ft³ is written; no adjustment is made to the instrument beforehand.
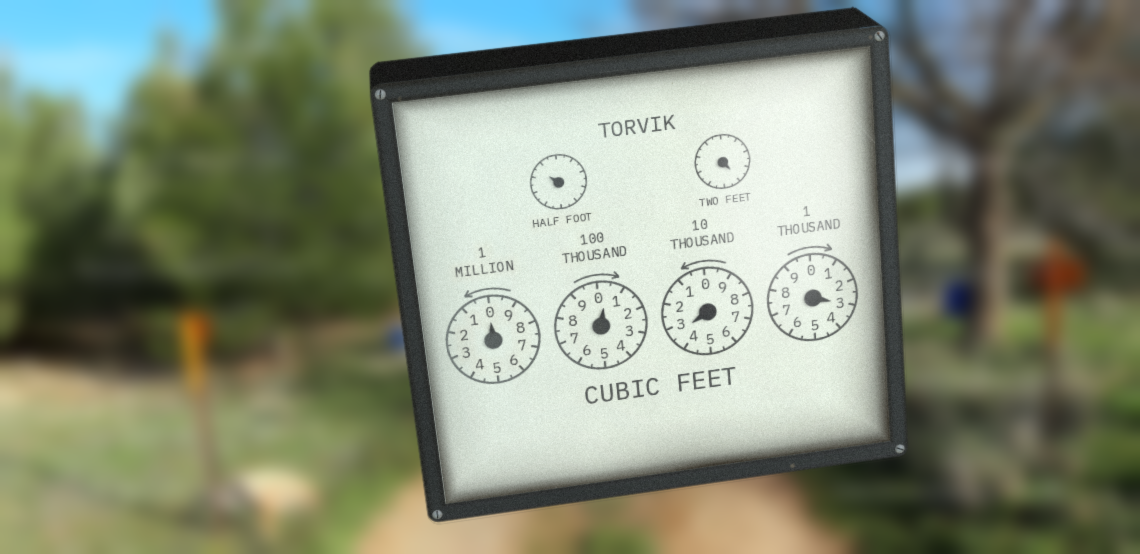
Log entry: 3300 ft³
